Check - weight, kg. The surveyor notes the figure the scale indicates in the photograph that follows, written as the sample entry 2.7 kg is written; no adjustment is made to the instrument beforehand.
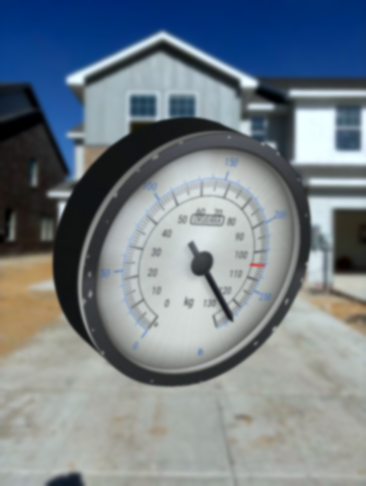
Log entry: 125 kg
